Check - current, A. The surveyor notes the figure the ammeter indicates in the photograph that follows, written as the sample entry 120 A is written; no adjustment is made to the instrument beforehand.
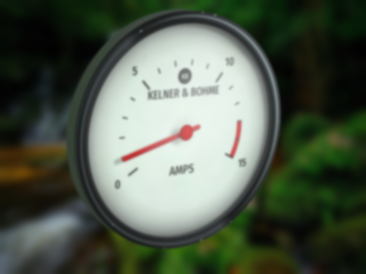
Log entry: 1 A
